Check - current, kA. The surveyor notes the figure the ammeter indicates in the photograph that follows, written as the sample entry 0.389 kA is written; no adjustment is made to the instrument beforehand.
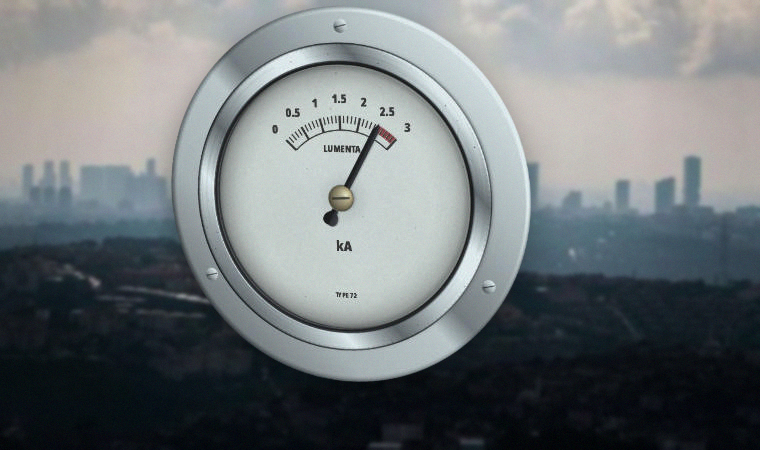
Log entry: 2.5 kA
